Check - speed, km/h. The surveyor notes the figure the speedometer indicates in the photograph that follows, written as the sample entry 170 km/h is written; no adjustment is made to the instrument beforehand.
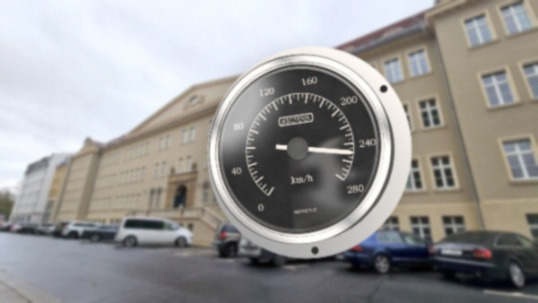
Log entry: 250 km/h
